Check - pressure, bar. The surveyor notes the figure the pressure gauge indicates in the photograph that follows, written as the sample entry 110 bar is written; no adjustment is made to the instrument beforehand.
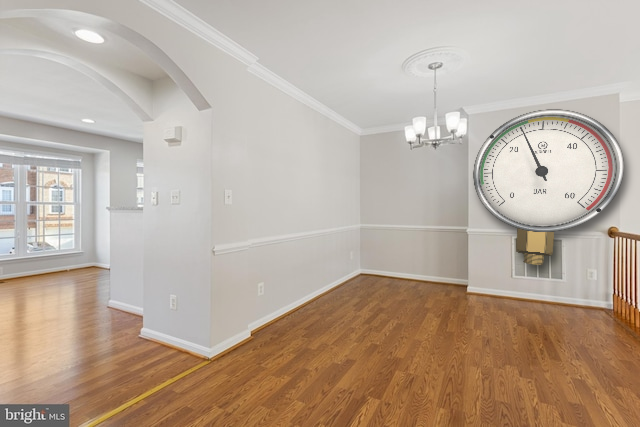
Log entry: 25 bar
